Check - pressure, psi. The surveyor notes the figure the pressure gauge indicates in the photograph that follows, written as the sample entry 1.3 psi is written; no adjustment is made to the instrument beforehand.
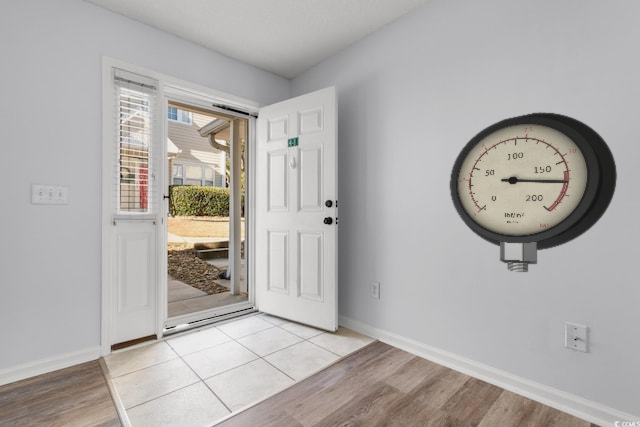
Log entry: 170 psi
